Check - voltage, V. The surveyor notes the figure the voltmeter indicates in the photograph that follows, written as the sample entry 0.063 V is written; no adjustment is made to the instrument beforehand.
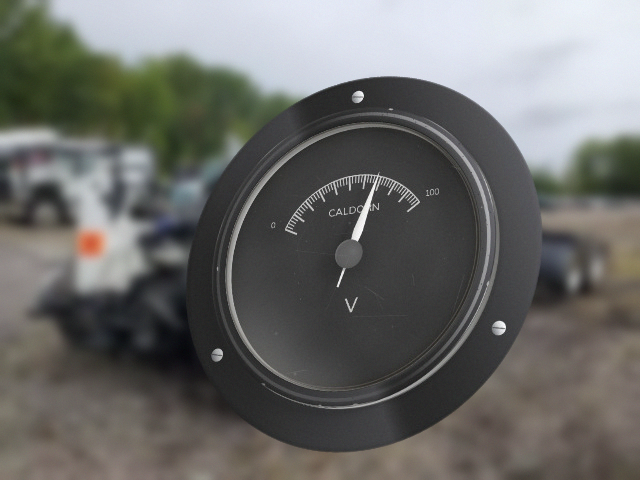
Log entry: 70 V
